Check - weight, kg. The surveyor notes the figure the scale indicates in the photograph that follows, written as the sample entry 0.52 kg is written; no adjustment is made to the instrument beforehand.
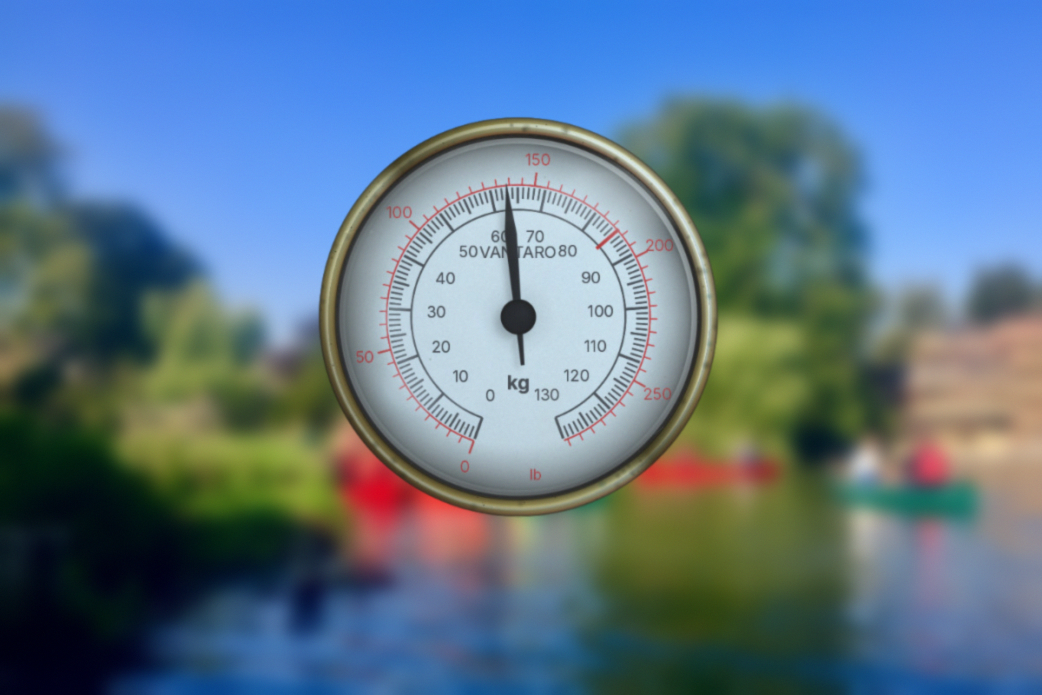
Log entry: 63 kg
